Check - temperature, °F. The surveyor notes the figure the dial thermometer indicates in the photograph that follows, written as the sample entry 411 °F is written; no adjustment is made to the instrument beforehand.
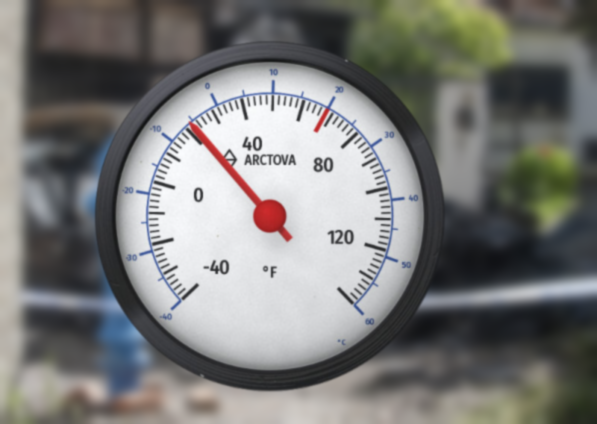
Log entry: 22 °F
